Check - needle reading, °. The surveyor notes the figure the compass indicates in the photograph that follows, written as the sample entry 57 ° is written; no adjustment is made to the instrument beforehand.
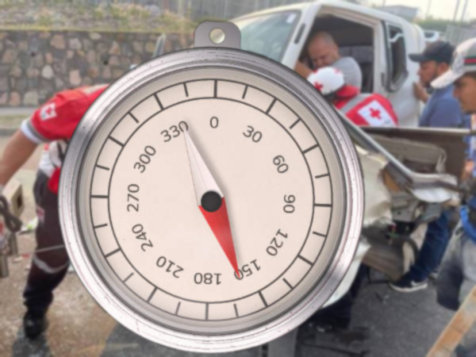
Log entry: 157.5 °
